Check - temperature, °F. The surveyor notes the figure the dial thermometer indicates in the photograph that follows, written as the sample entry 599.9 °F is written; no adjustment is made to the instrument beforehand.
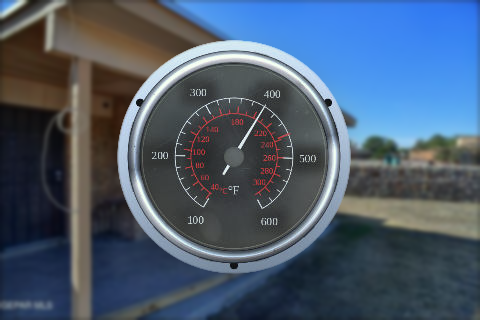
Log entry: 400 °F
